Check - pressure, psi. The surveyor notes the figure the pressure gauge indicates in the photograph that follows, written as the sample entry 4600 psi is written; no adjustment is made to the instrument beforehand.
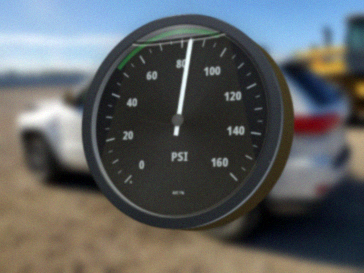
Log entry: 85 psi
